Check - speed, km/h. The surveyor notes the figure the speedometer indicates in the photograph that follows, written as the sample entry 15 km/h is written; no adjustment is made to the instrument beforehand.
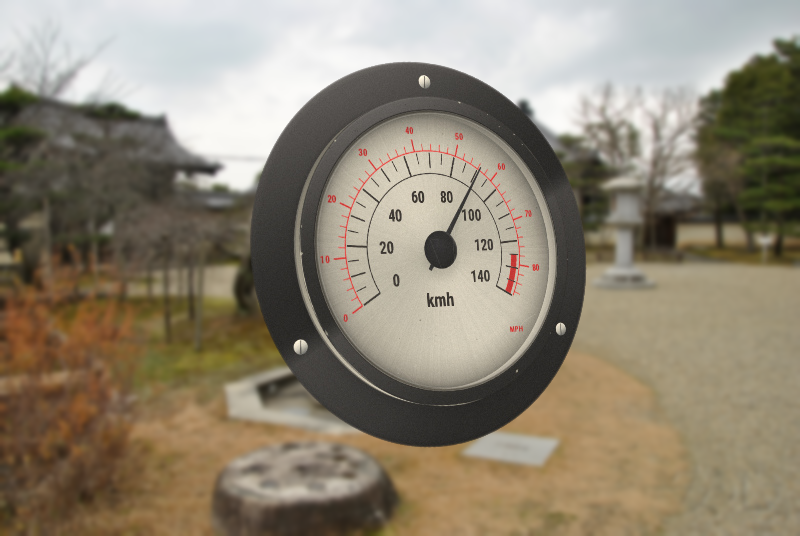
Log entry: 90 km/h
